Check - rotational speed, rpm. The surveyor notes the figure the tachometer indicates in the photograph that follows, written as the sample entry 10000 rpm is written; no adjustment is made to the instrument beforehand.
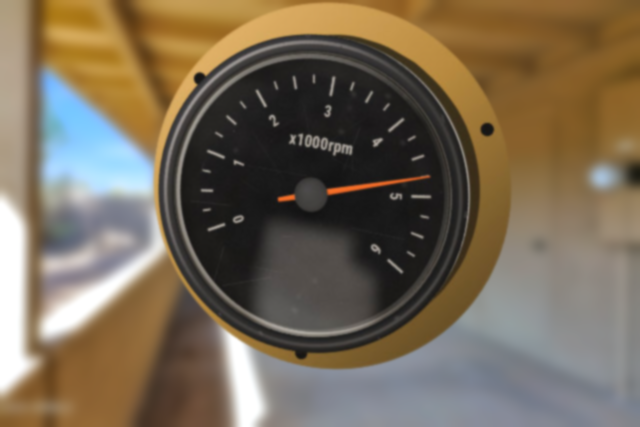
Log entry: 4750 rpm
